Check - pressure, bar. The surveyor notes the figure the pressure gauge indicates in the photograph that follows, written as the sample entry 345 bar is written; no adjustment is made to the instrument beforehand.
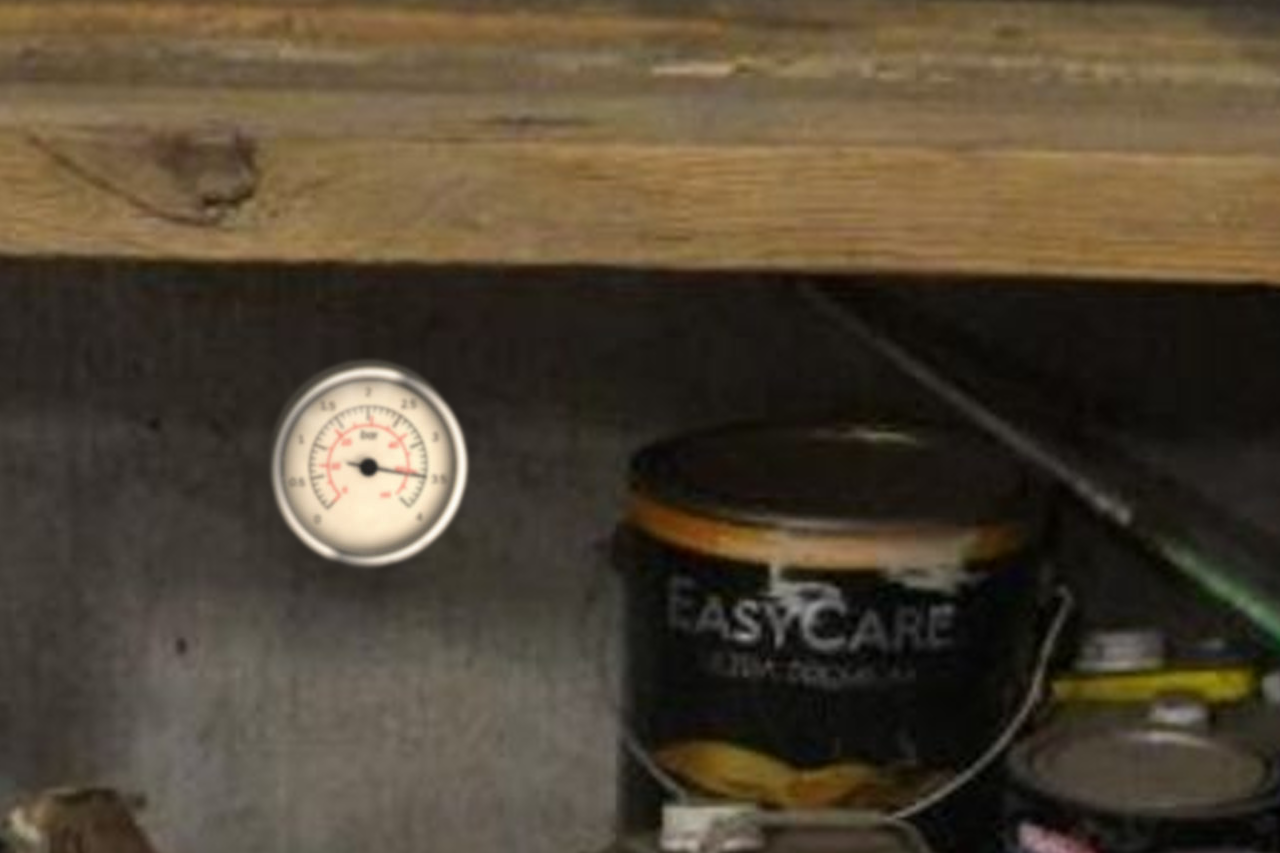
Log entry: 3.5 bar
